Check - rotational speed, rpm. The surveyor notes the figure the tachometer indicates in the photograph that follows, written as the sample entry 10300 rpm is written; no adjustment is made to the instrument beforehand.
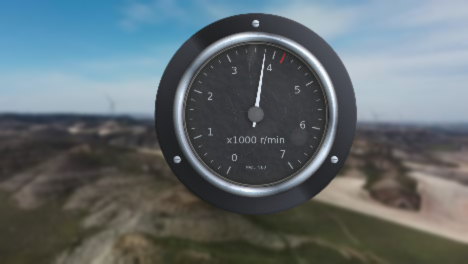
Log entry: 3800 rpm
